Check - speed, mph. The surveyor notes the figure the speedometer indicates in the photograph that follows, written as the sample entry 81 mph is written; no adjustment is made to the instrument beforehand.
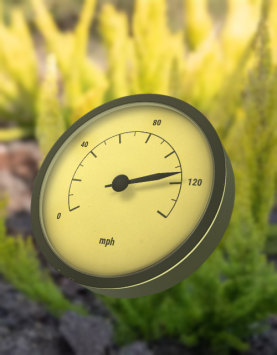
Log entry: 115 mph
